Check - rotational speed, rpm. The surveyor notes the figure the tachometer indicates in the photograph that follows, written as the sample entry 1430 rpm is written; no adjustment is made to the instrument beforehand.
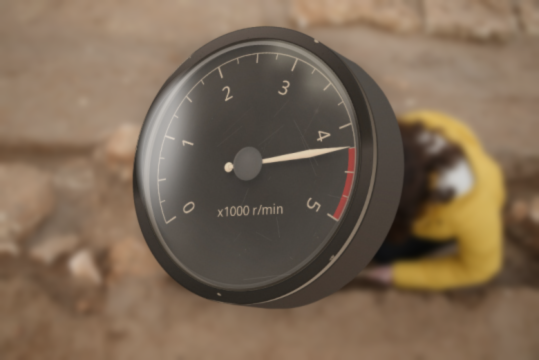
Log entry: 4250 rpm
